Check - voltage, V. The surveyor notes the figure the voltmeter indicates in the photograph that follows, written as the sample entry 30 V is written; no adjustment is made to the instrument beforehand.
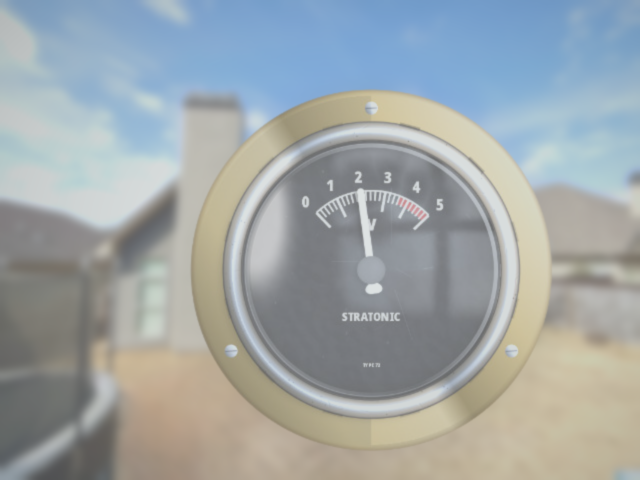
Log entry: 2 V
